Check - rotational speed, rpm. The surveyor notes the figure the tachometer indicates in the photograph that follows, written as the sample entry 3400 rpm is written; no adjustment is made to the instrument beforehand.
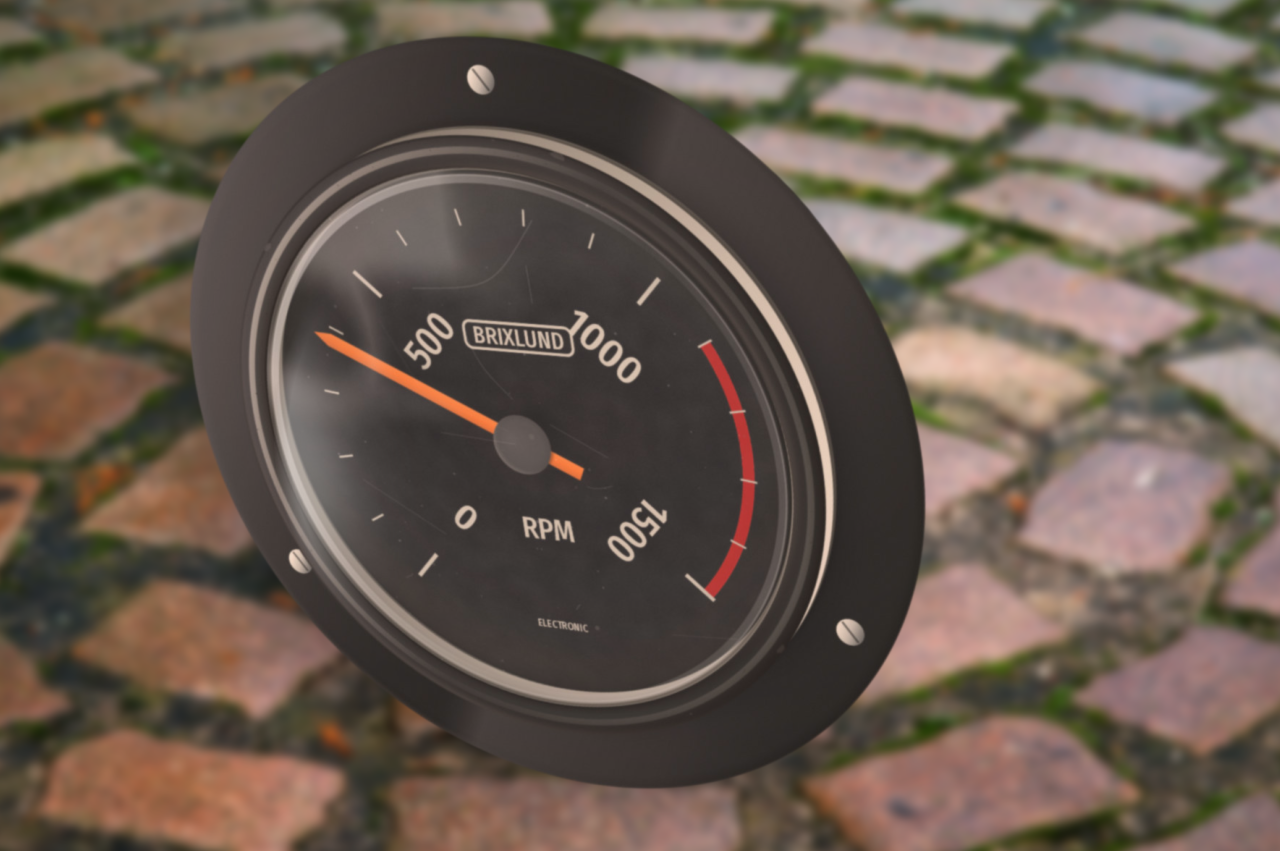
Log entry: 400 rpm
